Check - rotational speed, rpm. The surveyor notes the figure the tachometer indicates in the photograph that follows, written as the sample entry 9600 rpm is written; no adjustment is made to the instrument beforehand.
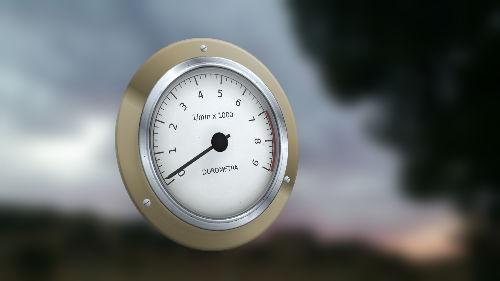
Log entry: 200 rpm
